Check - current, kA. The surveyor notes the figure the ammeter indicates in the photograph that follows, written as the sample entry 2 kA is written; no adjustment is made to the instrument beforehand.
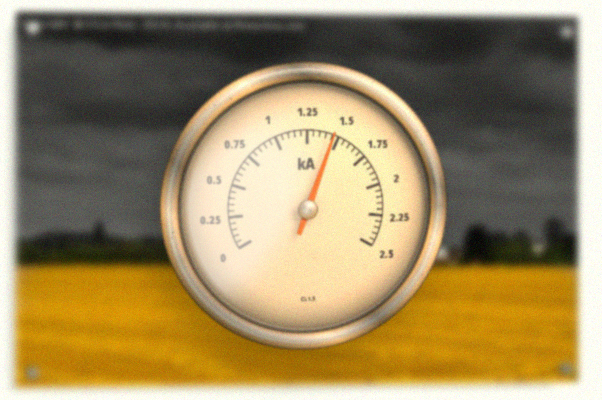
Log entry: 1.45 kA
